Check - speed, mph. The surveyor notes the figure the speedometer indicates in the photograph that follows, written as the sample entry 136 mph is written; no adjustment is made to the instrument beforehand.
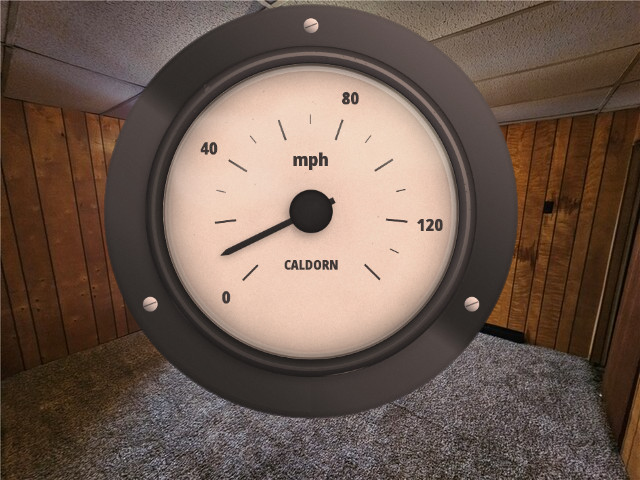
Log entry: 10 mph
